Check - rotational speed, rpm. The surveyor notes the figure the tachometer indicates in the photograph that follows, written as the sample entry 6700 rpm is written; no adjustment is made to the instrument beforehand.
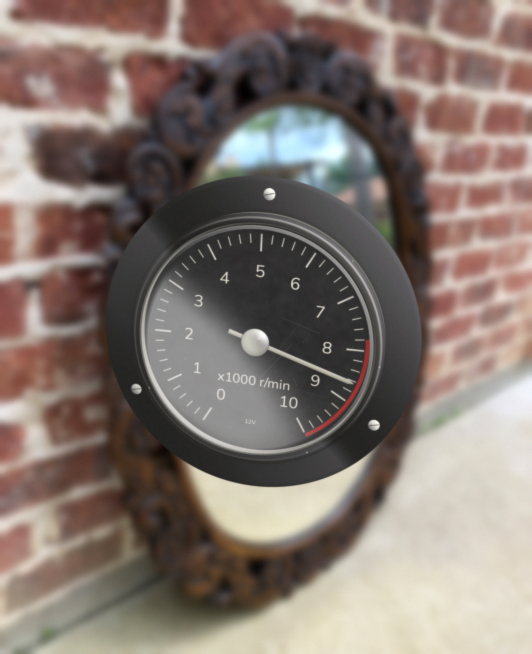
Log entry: 8600 rpm
